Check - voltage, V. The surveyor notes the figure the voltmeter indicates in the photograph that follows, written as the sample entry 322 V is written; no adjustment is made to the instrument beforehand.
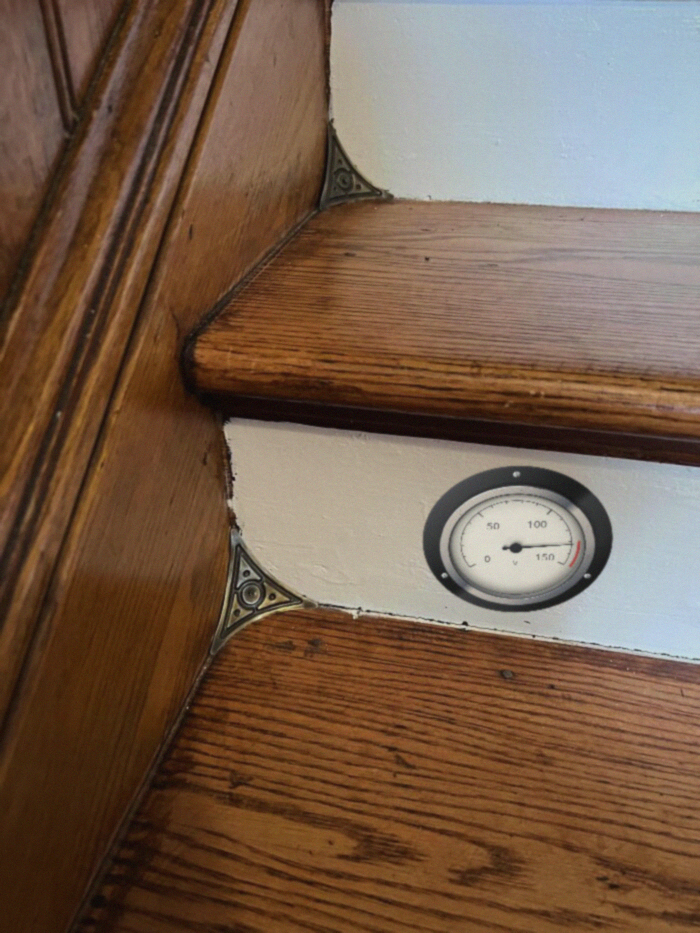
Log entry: 130 V
